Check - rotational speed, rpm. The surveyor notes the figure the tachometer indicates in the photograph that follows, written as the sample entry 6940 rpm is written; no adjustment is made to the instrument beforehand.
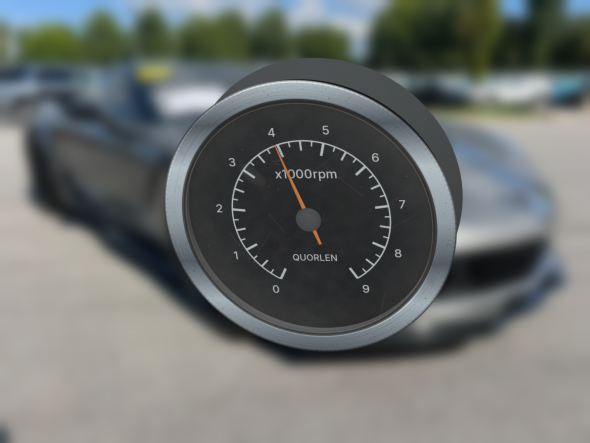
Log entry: 4000 rpm
